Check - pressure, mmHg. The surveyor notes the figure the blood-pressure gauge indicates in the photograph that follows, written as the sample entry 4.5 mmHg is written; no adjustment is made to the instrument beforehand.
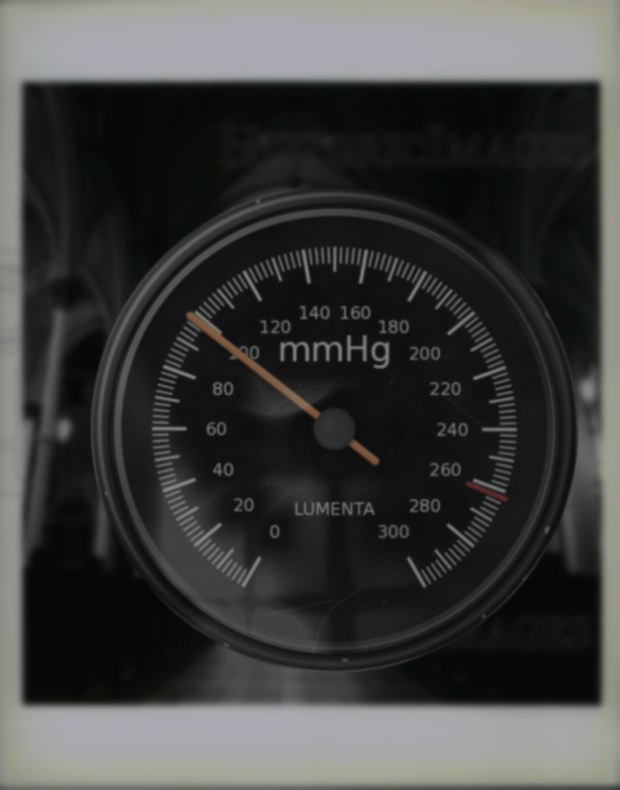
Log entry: 98 mmHg
